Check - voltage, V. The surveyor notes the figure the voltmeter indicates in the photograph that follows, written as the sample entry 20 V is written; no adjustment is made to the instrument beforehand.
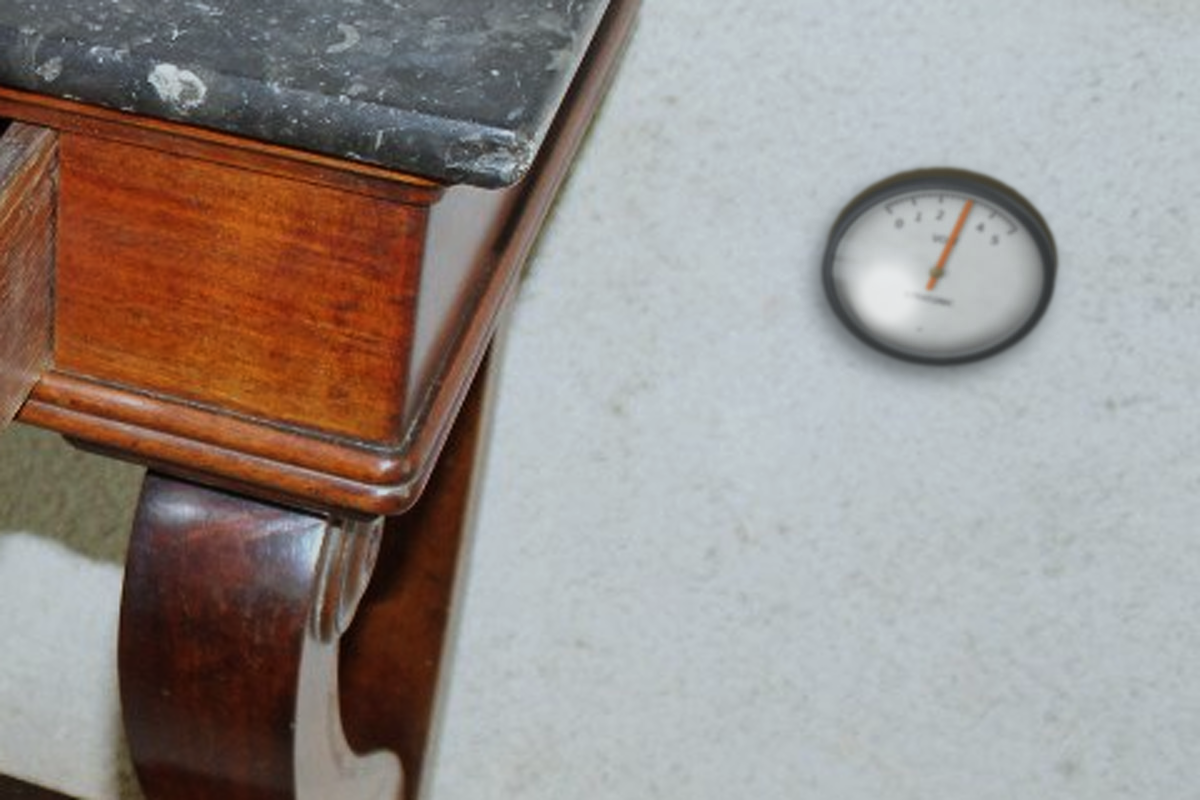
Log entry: 3 V
